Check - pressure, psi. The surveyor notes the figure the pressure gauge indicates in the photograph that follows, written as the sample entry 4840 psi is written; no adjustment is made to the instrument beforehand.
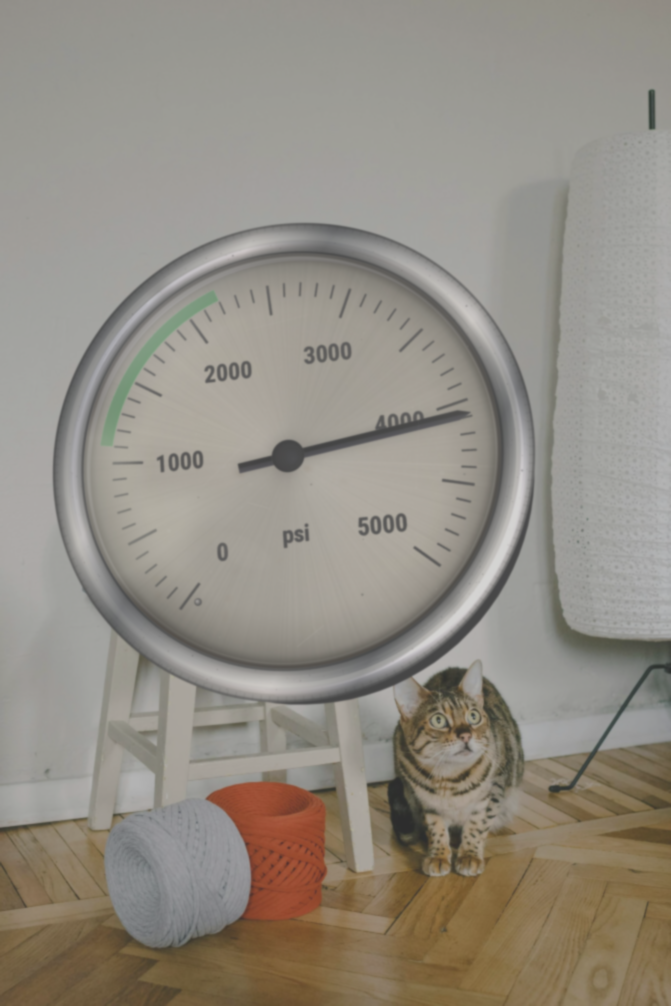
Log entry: 4100 psi
